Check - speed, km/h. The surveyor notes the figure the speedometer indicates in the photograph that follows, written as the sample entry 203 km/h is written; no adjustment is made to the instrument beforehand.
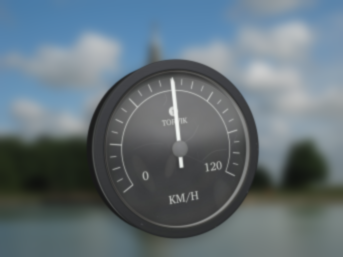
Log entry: 60 km/h
